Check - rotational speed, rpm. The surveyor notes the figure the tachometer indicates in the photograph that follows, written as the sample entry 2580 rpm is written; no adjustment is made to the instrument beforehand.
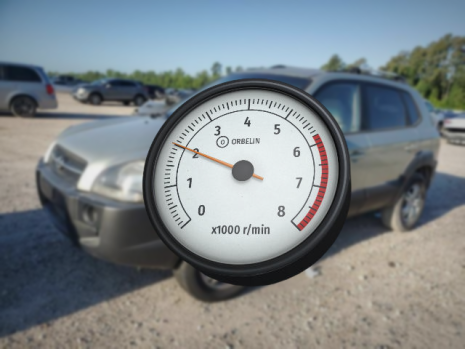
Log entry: 2000 rpm
